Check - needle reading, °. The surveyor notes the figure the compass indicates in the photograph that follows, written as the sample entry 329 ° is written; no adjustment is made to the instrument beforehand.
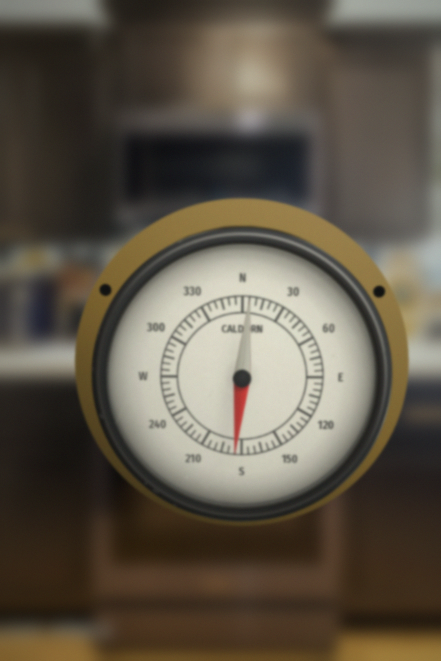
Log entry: 185 °
